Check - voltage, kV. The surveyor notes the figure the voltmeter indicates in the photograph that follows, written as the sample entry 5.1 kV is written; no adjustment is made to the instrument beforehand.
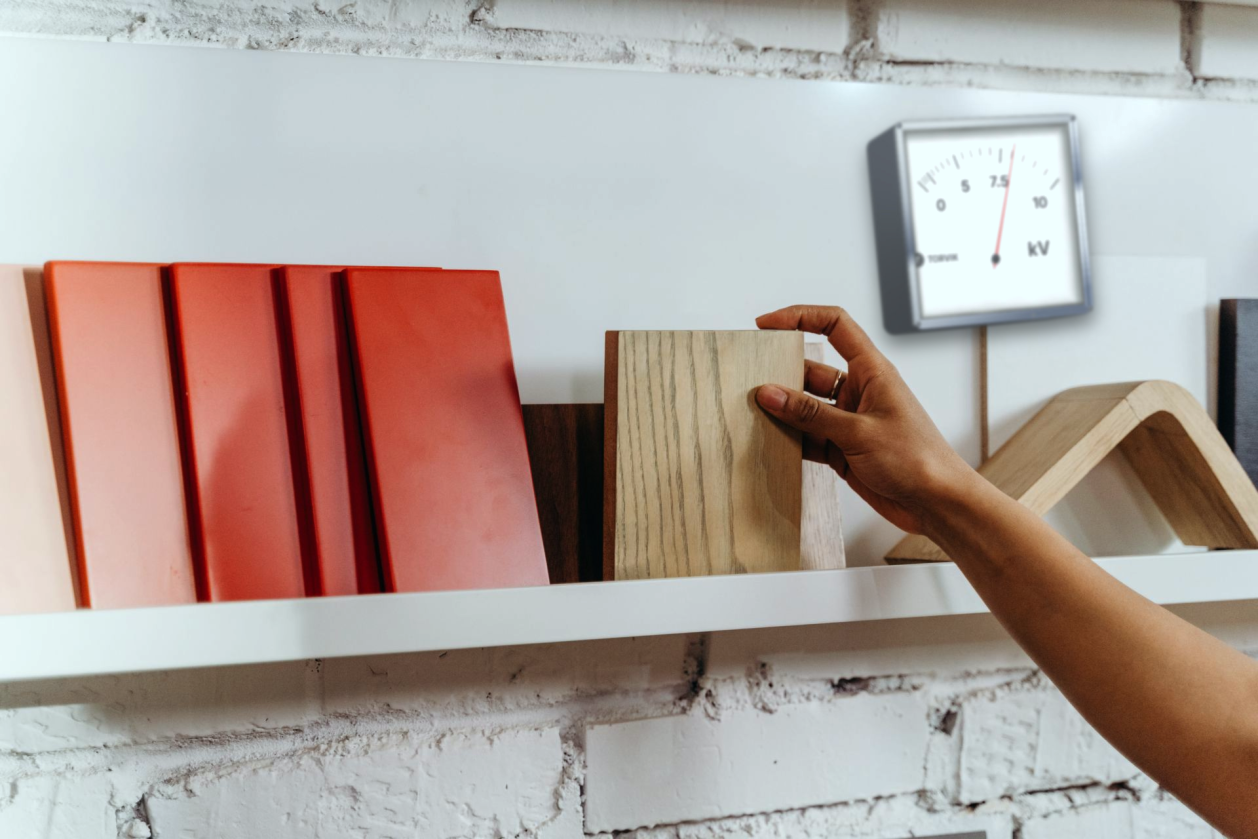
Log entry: 8 kV
